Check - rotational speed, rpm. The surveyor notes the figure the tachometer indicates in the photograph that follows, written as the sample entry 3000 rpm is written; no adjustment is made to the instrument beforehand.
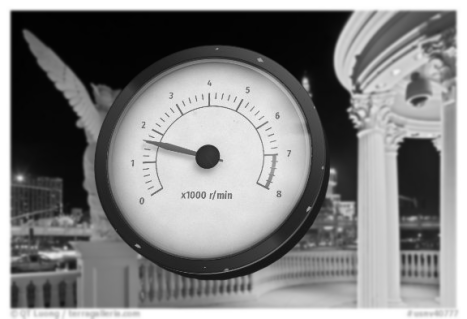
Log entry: 1600 rpm
